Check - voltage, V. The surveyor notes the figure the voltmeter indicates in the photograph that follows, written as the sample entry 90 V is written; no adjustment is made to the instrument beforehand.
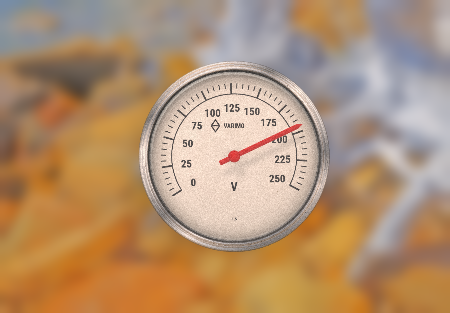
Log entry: 195 V
